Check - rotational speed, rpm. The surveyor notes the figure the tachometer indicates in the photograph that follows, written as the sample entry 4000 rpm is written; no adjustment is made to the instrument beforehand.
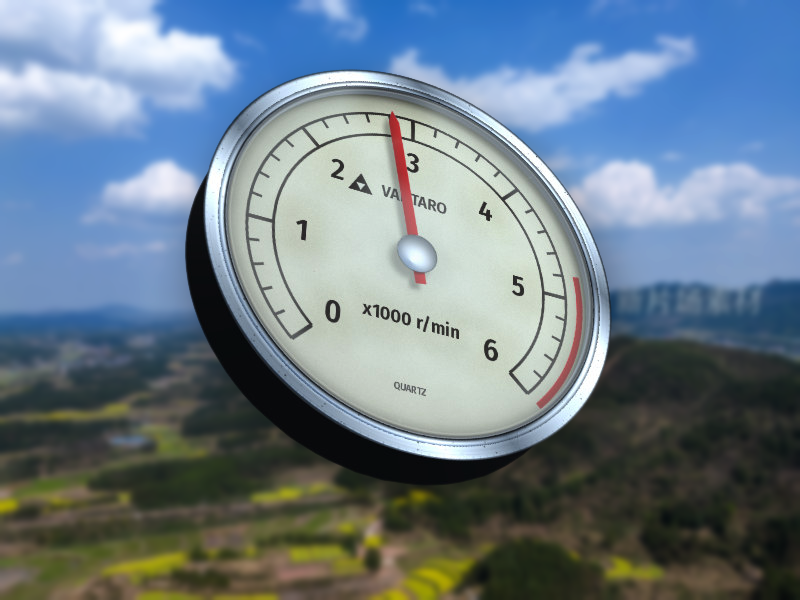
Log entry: 2800 rpm
